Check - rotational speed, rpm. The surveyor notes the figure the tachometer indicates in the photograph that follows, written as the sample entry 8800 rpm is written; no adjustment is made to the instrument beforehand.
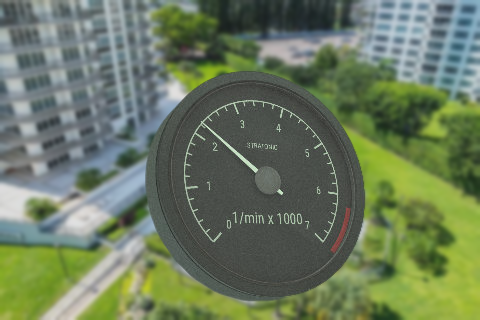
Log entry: 2200 rpm
